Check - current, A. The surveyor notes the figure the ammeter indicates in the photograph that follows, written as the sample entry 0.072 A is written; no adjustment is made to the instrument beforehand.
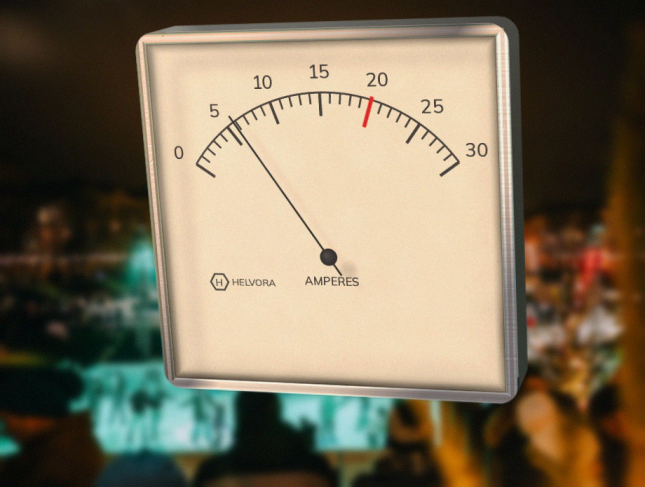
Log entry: 6 A
